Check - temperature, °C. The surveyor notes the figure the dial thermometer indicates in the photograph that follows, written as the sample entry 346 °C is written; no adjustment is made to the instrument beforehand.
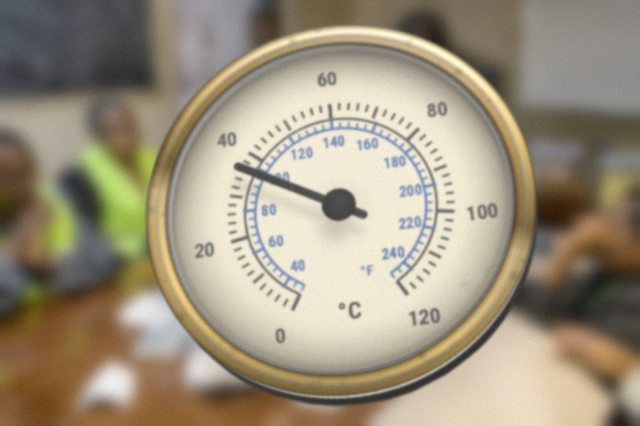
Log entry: 36 °C
